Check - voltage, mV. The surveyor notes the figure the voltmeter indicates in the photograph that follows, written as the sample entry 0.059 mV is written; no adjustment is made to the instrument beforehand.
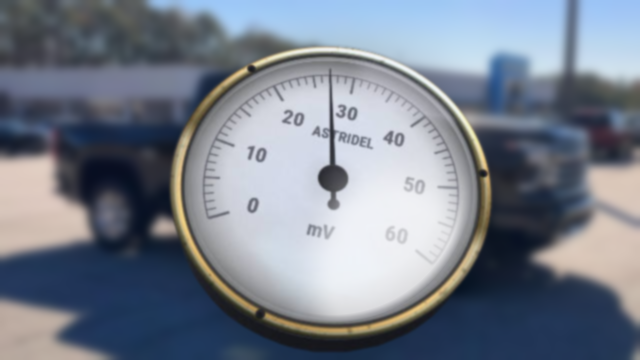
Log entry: 27 mV
